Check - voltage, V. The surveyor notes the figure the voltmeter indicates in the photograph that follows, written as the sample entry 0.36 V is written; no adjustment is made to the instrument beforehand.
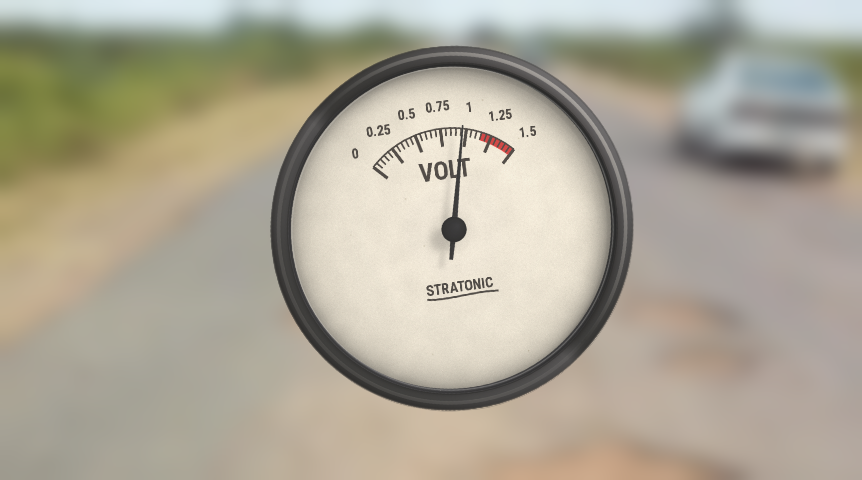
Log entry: 0.95 V
